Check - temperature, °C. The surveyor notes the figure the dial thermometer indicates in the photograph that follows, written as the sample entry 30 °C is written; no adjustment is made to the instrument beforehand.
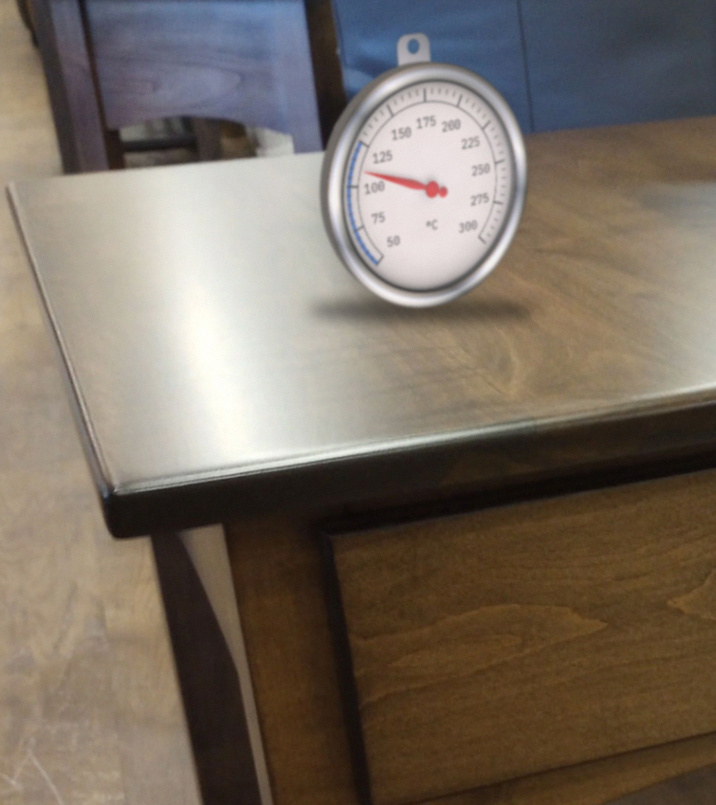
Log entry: 110 °C
